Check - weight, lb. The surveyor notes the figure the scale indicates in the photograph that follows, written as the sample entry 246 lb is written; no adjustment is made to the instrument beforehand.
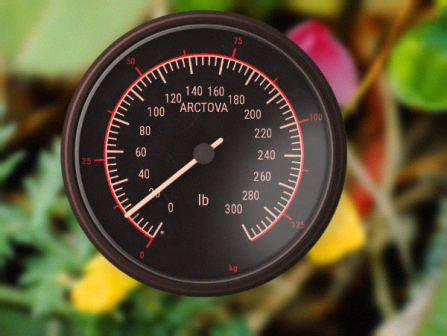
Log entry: 20 lb
